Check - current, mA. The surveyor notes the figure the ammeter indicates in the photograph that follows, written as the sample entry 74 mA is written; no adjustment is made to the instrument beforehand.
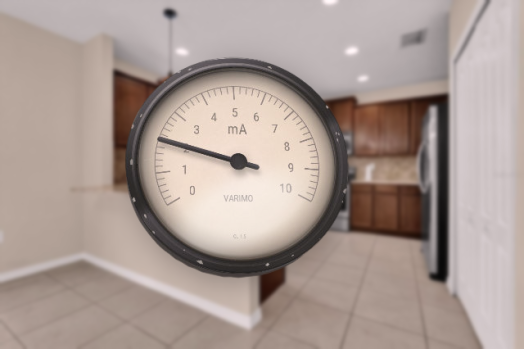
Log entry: 2 mA
